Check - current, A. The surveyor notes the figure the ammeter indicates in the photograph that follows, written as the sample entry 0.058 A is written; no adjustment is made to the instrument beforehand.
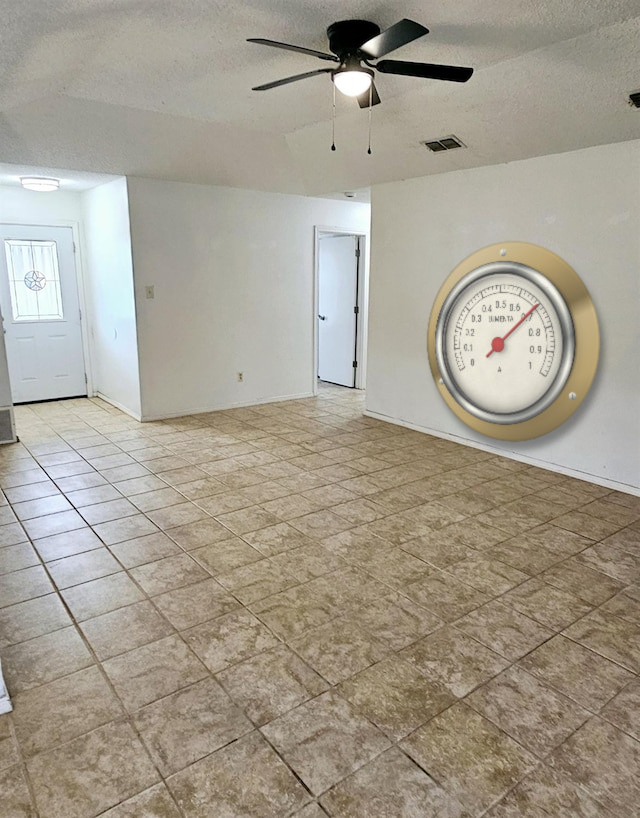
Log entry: 0.7 A
